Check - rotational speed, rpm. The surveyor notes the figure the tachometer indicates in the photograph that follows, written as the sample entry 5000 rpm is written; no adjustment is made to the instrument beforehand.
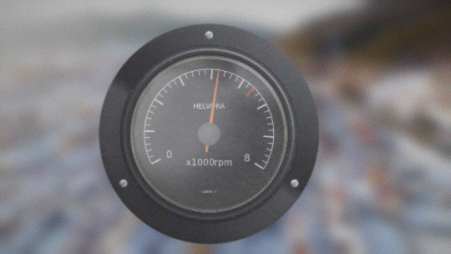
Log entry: 4200 rpm
